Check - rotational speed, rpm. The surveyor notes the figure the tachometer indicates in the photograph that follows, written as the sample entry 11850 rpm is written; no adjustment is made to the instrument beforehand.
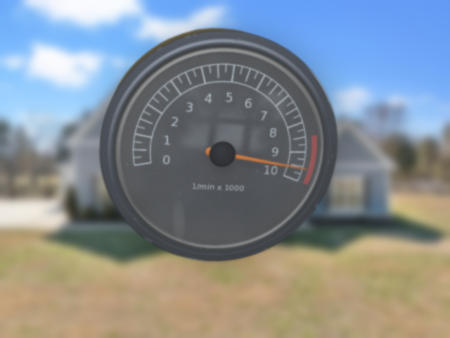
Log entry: 9500 rpm
